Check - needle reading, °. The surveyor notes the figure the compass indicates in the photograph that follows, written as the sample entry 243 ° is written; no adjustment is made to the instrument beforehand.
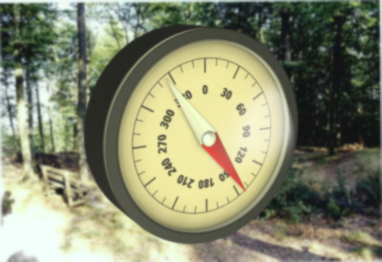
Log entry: 145 °
